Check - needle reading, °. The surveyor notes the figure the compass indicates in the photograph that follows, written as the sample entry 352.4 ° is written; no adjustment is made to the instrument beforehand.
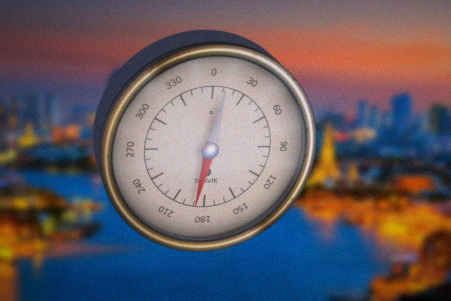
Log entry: 190 °
